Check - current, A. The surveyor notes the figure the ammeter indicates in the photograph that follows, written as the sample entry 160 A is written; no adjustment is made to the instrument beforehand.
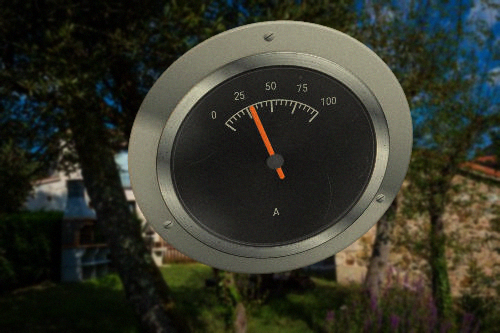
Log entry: 30 A
